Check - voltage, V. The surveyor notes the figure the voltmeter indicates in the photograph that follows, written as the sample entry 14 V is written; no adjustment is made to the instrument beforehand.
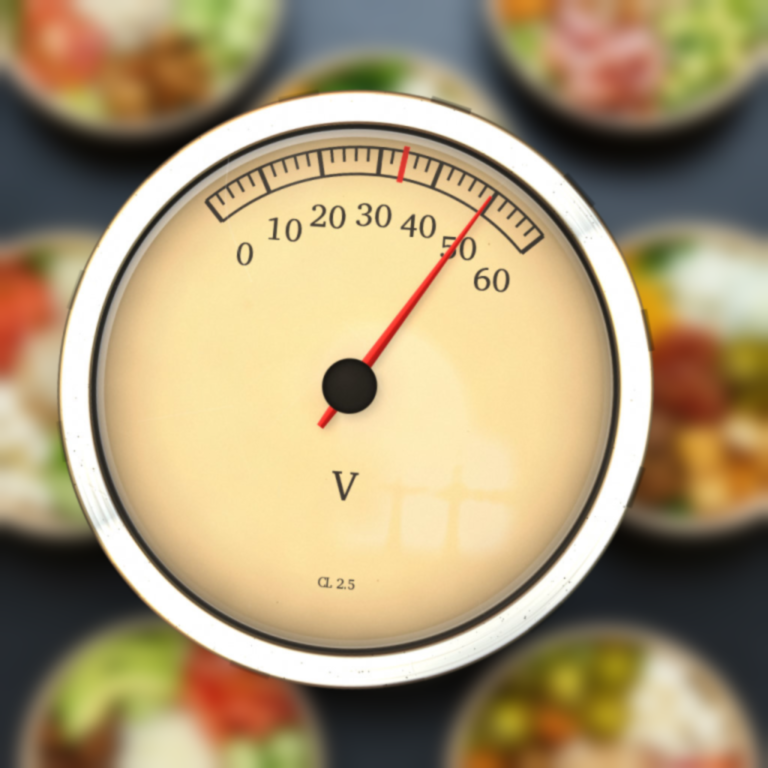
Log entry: 50 V
